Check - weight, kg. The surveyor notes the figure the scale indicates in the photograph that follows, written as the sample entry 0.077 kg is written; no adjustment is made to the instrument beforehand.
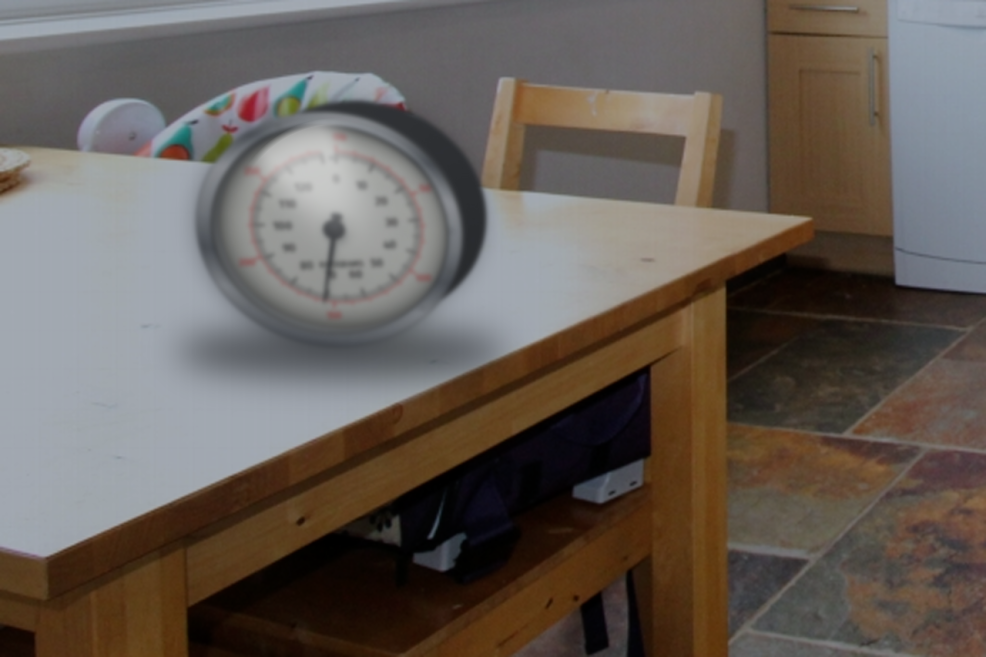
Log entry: 70 kg
